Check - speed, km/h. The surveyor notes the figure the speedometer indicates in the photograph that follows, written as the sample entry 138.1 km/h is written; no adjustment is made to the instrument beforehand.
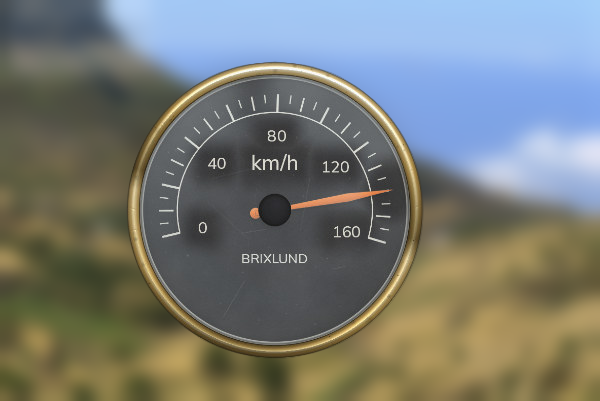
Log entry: 140 km/h
